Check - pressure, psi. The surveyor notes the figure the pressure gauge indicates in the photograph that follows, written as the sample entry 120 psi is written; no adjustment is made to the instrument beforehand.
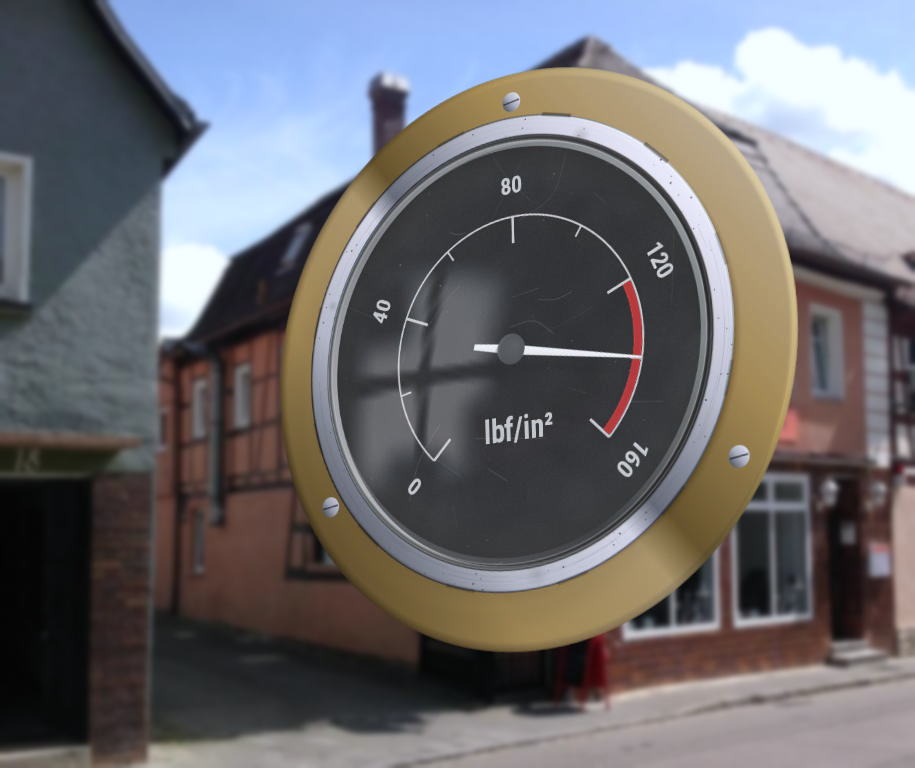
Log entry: 140 psi
